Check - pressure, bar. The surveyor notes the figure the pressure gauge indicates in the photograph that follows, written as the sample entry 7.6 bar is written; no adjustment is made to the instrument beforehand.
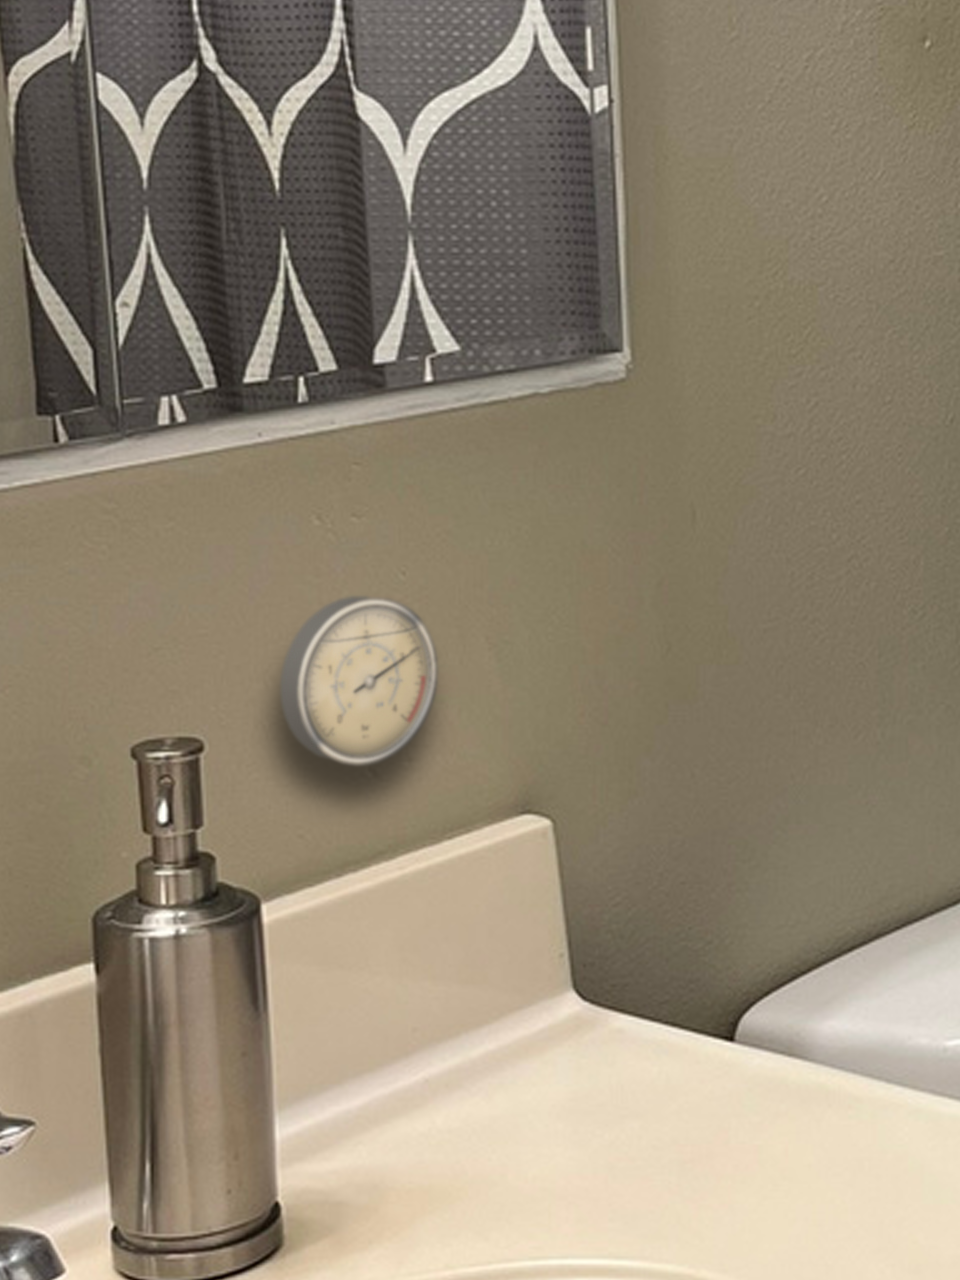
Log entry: 3 bar
